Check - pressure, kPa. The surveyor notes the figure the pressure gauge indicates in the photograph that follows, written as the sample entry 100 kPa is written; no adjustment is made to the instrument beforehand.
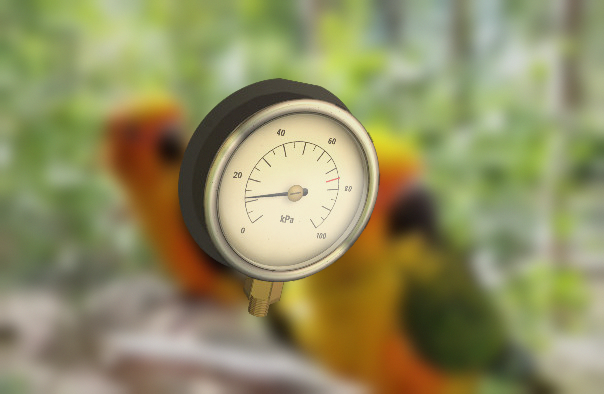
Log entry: 12.5 kPa
